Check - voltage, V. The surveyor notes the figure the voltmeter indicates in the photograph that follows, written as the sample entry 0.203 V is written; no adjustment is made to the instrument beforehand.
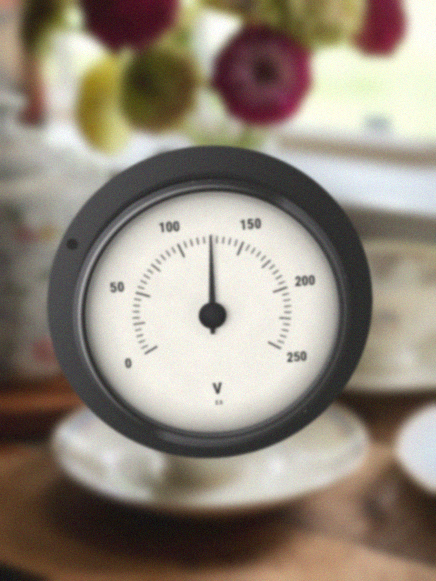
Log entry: 125 V
